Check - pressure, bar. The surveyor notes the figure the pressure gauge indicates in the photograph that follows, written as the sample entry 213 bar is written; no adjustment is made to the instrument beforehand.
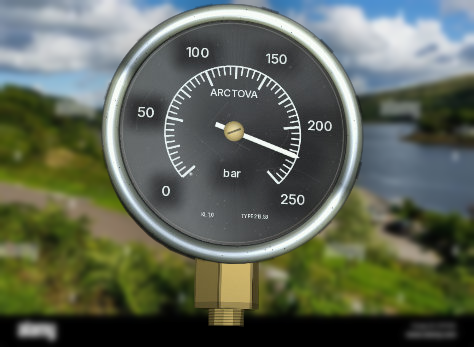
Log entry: 225 bar
